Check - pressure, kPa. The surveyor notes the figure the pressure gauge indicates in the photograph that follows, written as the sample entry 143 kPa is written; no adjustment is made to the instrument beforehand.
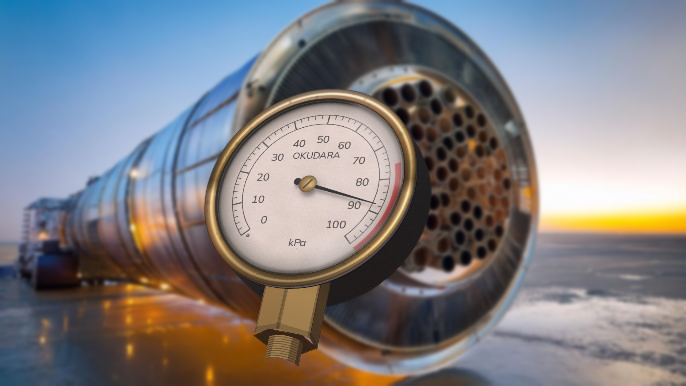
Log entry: 88 kPa
